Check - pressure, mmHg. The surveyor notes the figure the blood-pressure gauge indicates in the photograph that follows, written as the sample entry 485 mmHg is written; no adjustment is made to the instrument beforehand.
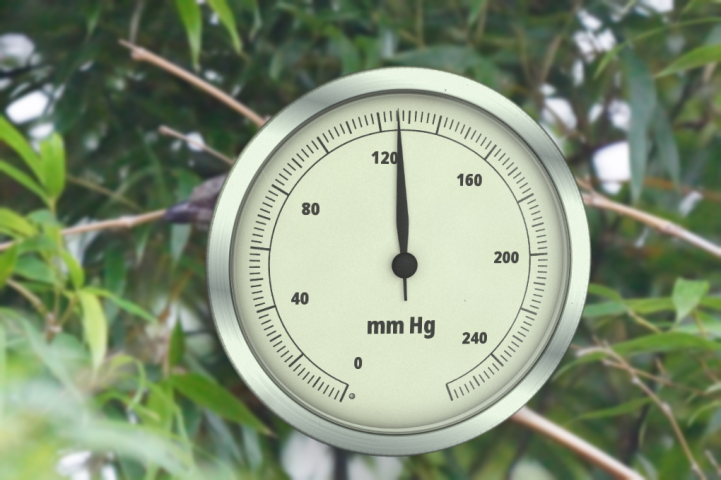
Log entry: 126 mmHg
